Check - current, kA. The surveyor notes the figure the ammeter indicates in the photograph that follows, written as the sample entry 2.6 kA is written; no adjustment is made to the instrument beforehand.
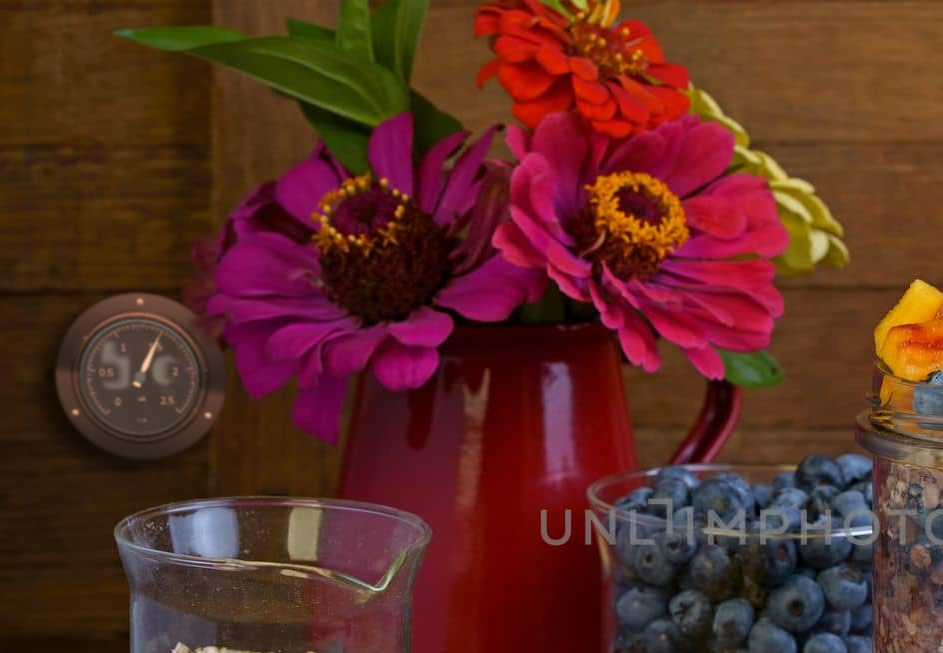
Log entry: 1.5 kA
